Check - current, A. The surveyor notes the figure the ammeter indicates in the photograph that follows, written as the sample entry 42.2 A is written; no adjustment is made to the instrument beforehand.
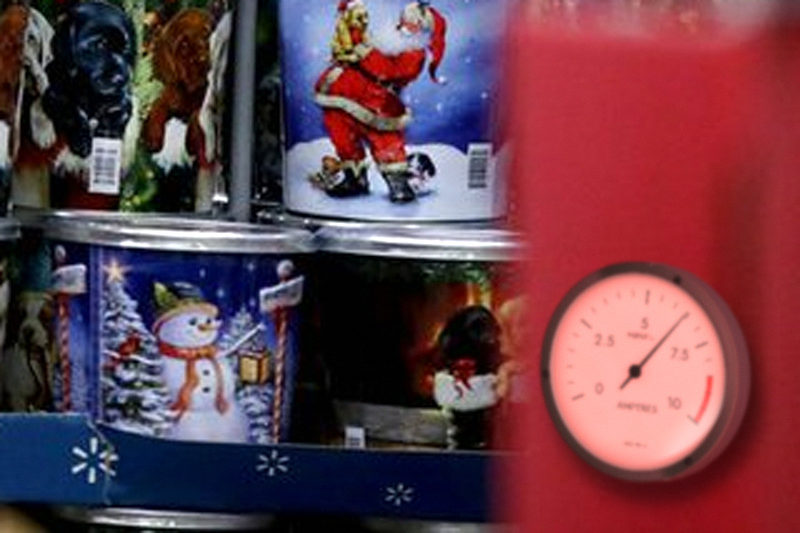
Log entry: 6.5 A
